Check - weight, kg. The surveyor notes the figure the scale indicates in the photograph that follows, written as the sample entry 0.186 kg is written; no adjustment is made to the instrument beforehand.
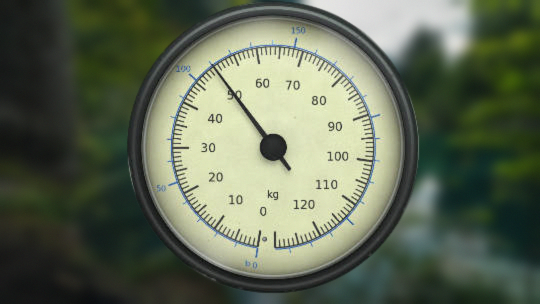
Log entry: 50 kg
